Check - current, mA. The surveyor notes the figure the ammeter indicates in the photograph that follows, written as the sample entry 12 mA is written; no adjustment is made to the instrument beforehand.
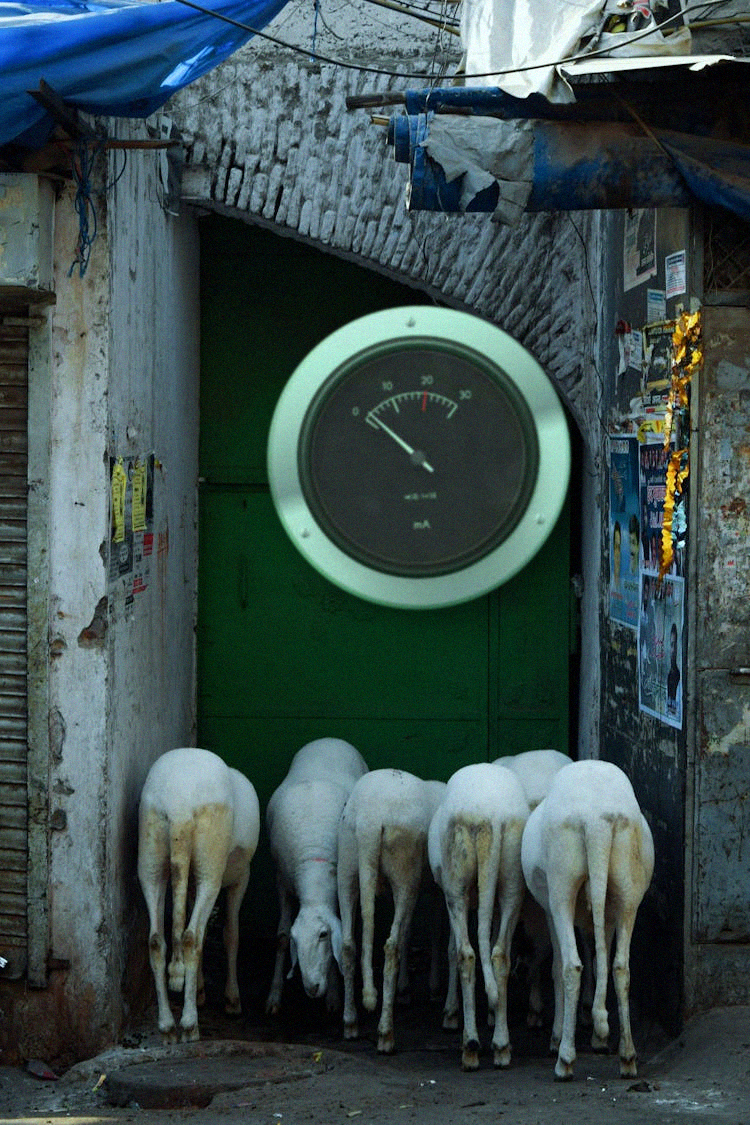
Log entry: 2 mA
